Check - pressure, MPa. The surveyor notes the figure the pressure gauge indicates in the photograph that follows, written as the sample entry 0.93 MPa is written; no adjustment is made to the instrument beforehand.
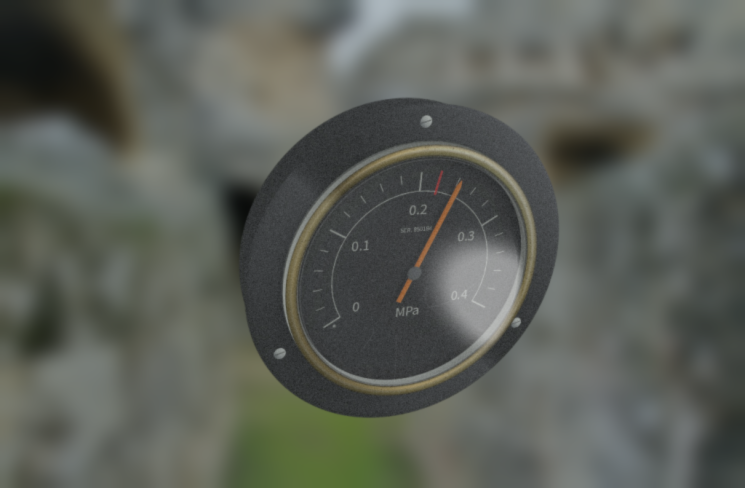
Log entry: 0.24 MPa
